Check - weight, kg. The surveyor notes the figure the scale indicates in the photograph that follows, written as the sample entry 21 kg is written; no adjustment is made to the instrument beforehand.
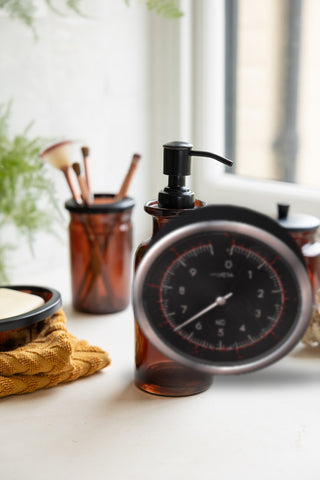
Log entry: 6.5 kg
